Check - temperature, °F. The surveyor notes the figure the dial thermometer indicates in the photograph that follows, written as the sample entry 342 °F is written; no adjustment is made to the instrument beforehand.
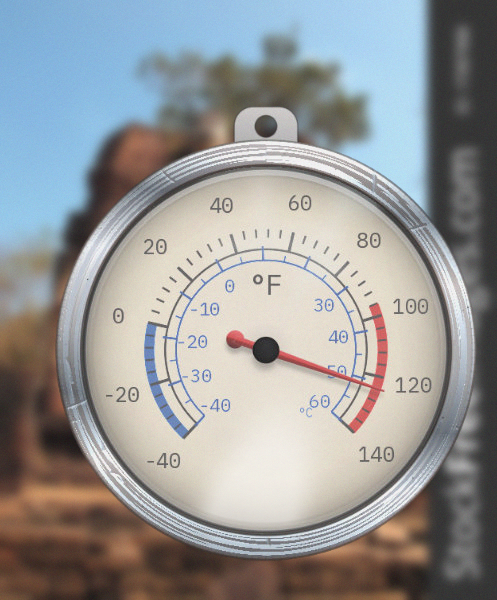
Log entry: 124 °F
